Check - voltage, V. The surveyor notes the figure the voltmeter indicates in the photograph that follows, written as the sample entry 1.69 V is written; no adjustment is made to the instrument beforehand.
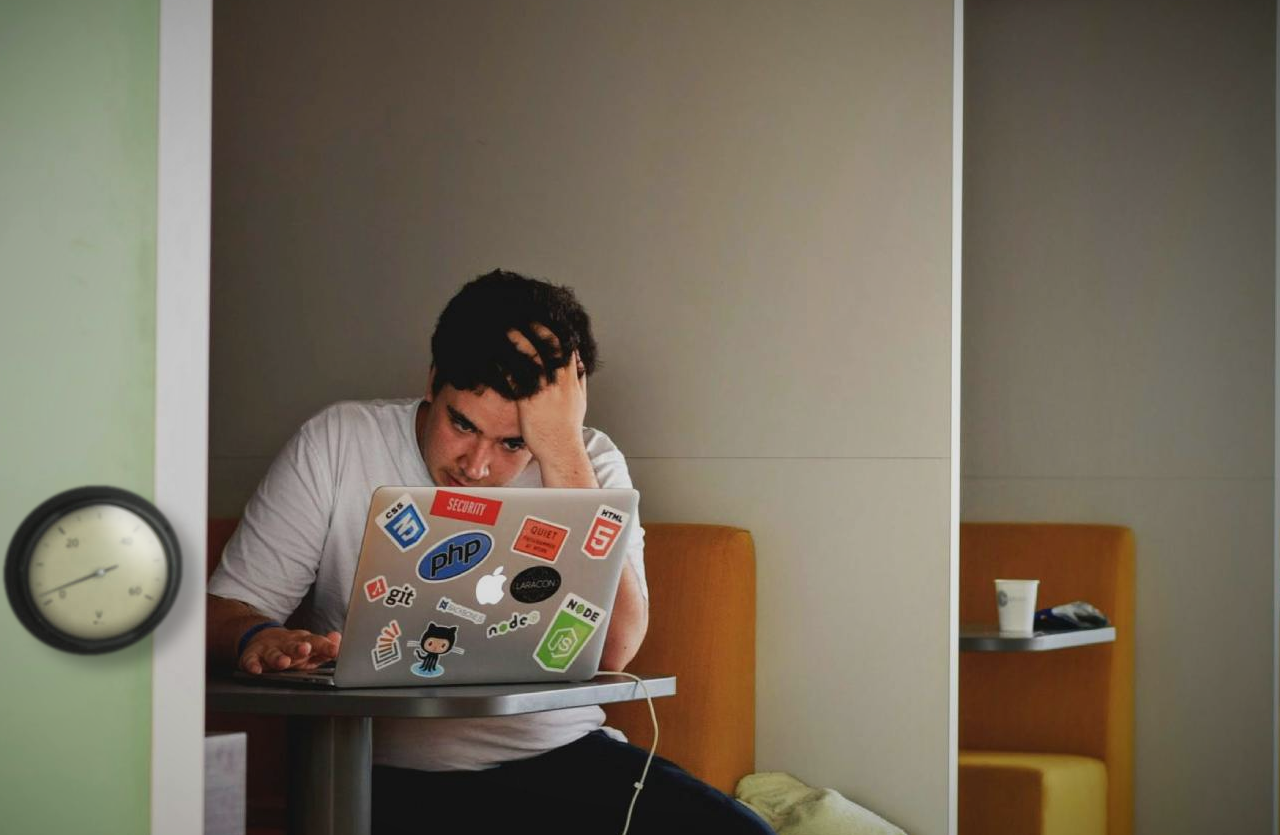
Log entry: 2.5 V
